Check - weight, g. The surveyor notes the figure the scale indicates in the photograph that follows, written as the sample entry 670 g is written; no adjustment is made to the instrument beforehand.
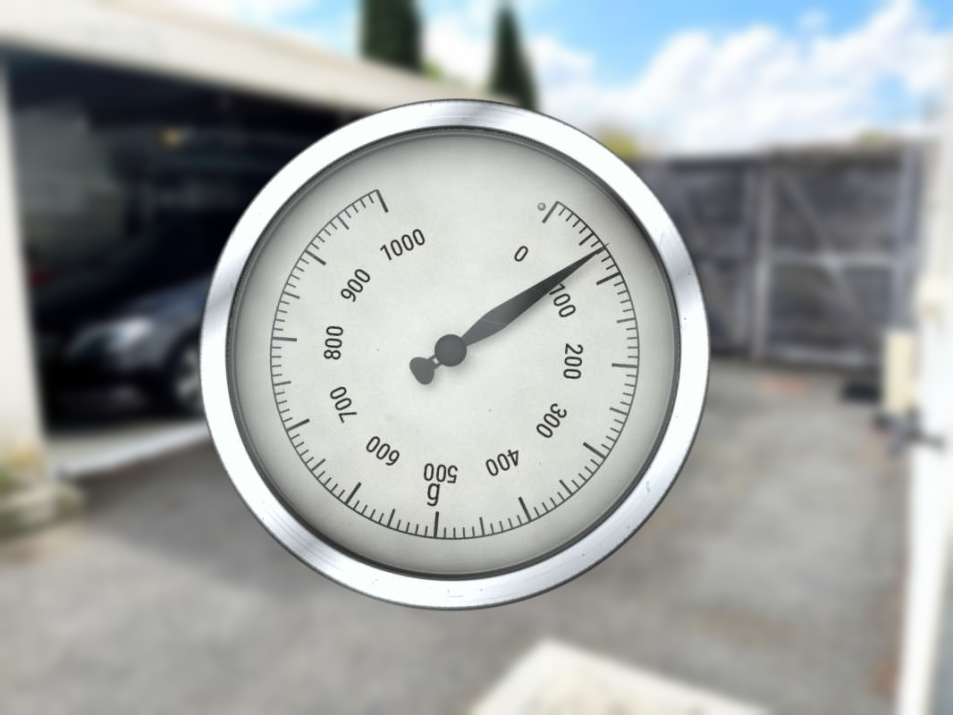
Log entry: 70 g
